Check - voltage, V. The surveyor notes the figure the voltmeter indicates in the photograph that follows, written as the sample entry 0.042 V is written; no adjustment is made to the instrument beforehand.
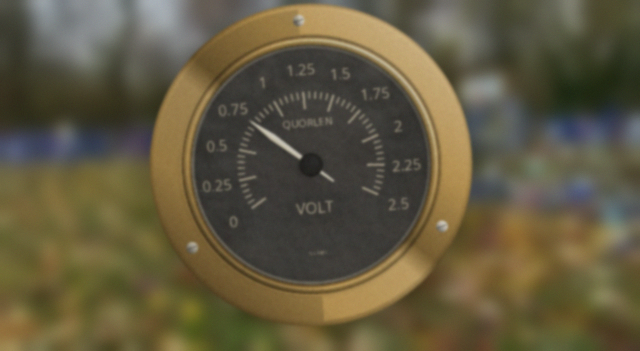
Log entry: 0.75 V
